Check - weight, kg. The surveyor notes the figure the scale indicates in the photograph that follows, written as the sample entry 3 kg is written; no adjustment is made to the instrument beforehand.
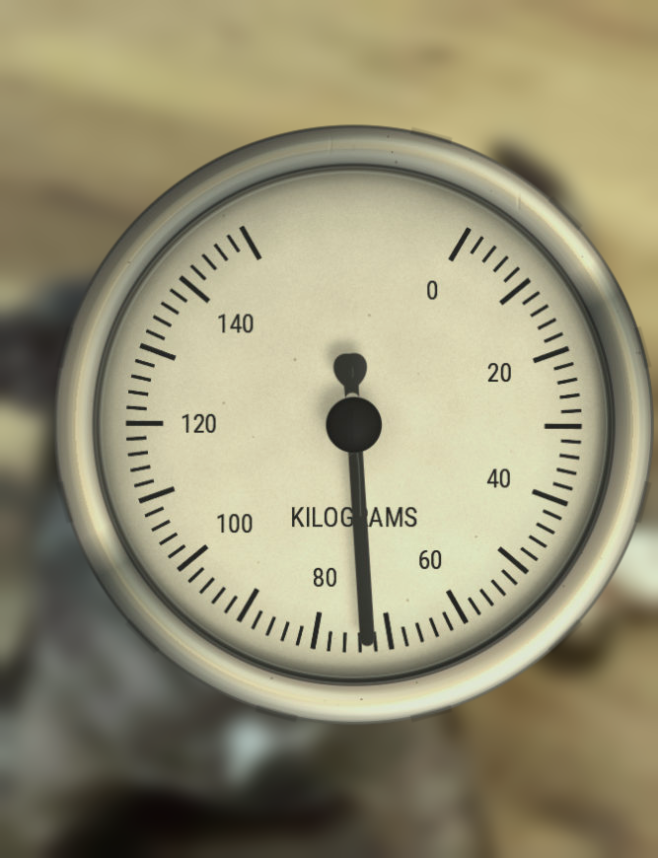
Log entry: 73 kg
